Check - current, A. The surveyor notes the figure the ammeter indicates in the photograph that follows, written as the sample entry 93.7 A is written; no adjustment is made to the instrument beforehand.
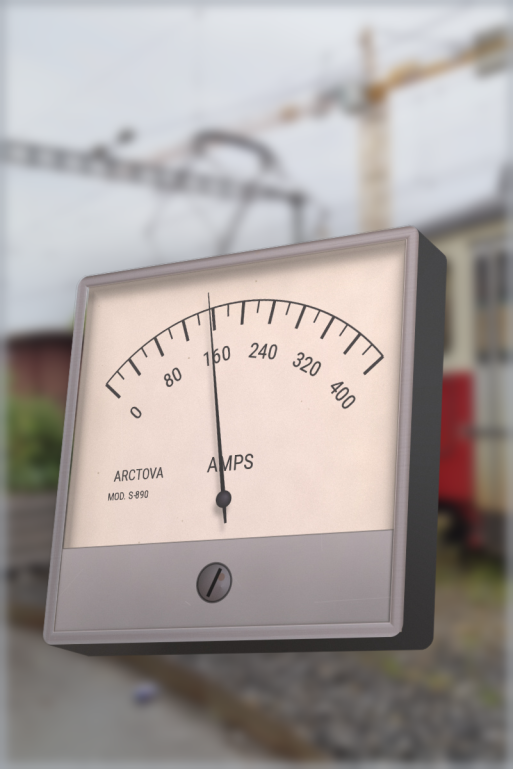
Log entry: 160 A
